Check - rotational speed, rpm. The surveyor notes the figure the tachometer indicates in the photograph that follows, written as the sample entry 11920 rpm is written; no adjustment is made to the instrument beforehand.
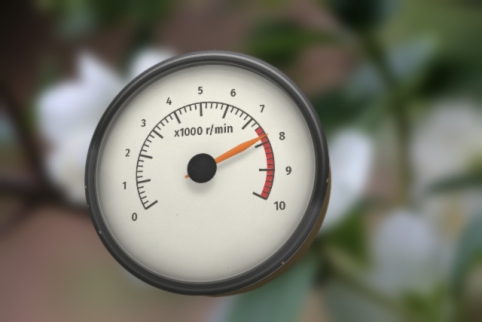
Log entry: 7800 rpm
